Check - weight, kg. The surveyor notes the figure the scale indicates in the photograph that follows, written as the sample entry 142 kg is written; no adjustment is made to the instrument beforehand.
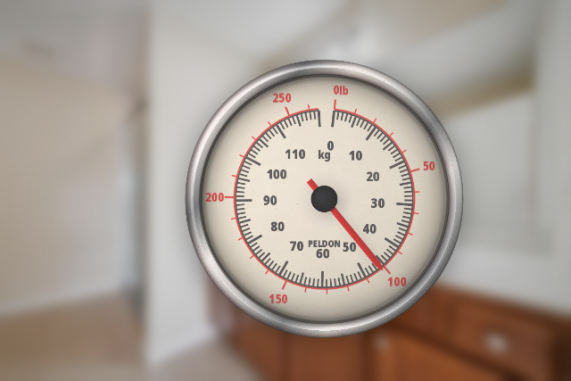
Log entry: 46 kg
